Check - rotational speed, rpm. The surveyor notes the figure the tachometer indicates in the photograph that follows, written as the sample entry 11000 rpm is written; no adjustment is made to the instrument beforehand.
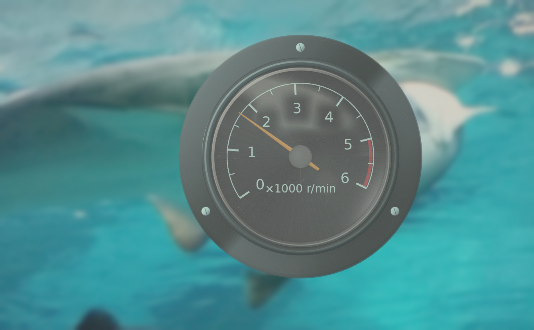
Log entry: 1750 rpm
